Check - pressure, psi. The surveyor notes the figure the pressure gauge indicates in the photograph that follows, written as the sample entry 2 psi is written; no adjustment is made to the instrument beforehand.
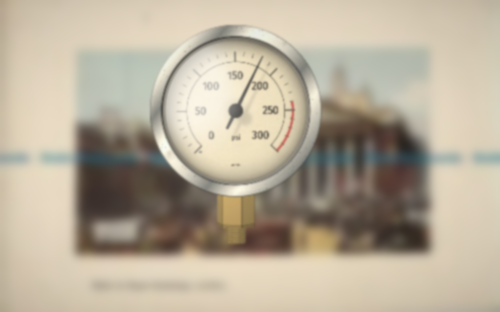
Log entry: 180 psi
